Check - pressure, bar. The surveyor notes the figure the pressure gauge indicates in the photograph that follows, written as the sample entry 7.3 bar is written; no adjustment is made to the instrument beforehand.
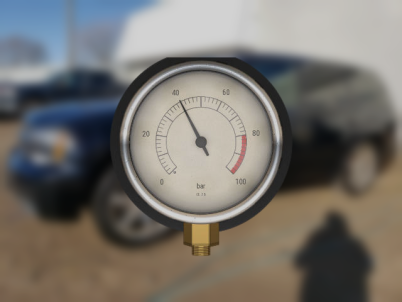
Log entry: 40 bar
